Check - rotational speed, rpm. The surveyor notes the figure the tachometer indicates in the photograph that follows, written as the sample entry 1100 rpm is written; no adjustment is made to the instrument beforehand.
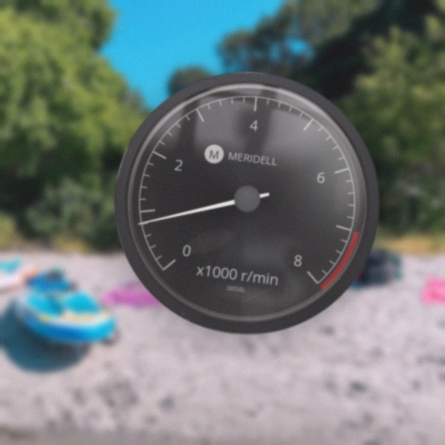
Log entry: 800 rpm
